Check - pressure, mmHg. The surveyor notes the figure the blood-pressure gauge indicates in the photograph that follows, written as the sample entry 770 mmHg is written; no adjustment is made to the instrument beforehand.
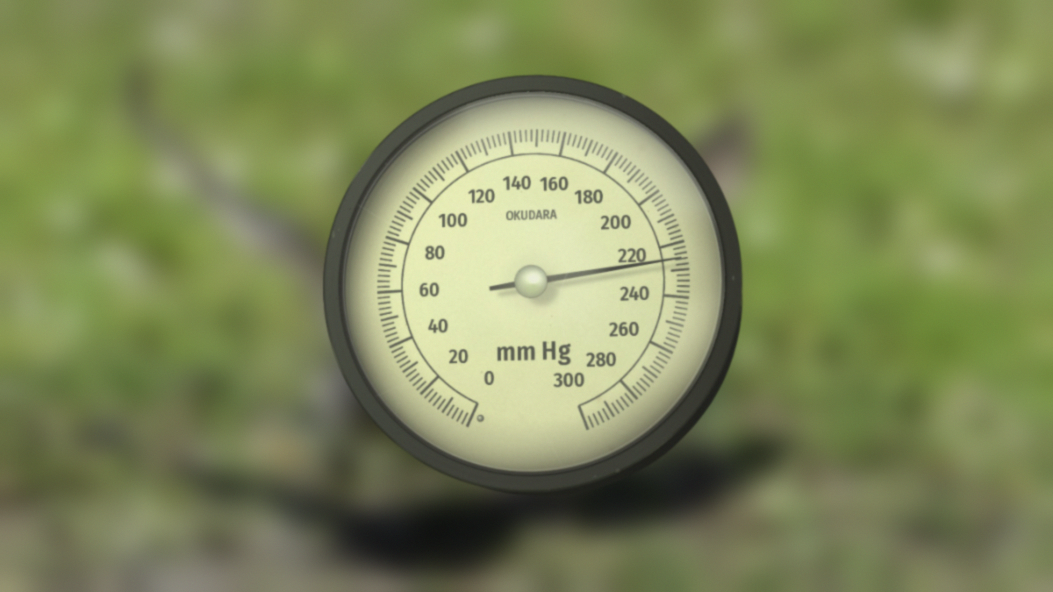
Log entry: 226 mmHg
